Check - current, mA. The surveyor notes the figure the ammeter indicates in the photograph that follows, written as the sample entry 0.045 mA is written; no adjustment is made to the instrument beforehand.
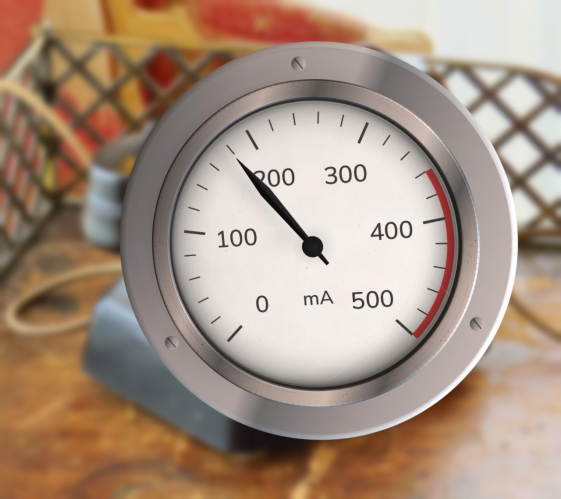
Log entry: 180 mA
